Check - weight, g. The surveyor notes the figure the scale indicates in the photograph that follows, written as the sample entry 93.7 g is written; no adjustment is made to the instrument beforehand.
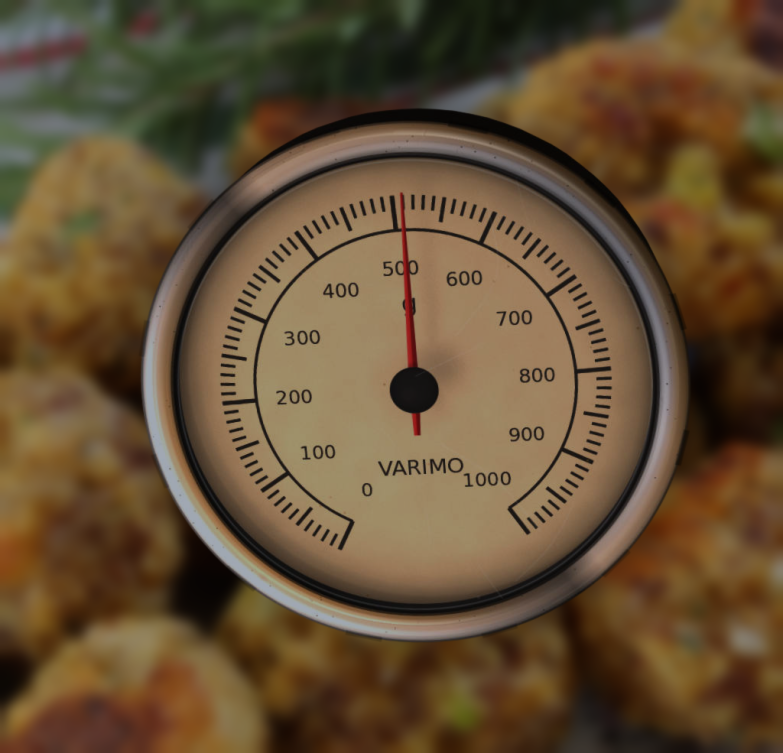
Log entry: 510 g
